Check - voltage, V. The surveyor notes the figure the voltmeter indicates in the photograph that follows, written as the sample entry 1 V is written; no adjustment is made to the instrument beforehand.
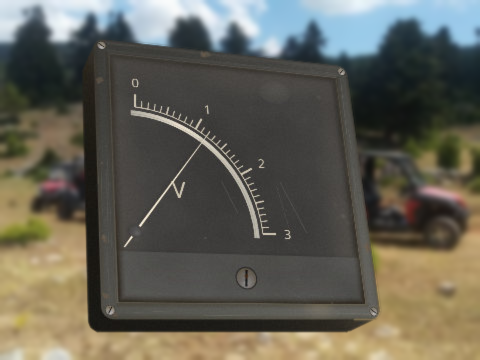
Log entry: 1.2 V
